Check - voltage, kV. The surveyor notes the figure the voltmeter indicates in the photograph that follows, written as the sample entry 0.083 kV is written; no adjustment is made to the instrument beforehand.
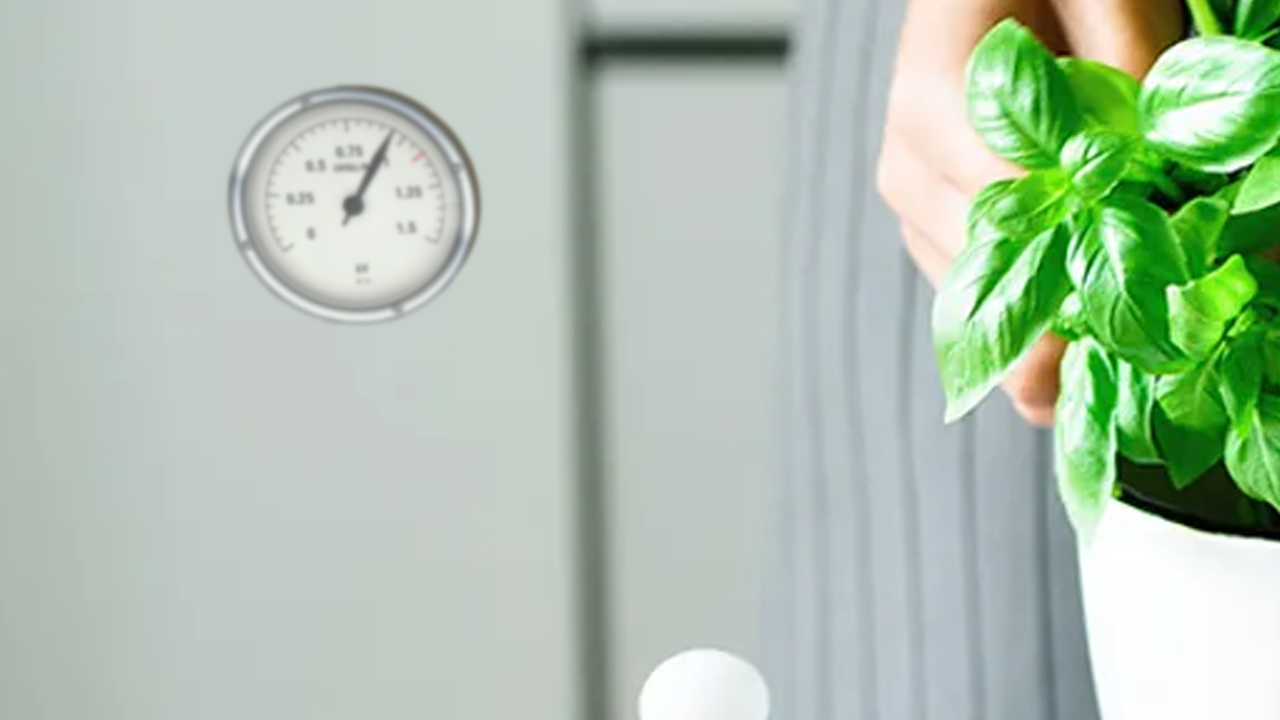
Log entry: 0.95 kV
